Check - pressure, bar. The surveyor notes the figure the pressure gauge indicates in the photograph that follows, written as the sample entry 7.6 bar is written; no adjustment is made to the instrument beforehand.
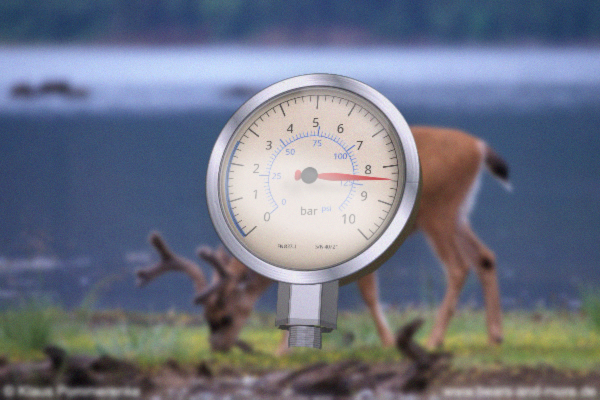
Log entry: 8.4 bar
